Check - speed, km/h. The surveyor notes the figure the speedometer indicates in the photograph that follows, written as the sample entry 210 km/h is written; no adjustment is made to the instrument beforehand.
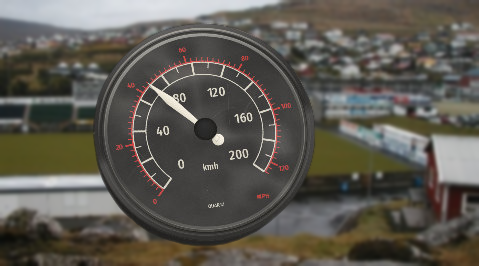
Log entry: 70 km/h
